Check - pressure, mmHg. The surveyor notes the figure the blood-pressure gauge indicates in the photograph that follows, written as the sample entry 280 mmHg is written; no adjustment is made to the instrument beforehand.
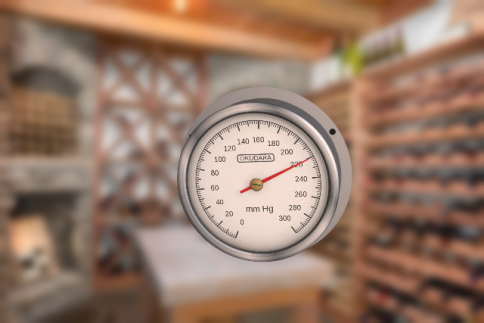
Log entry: 220 mmHg
